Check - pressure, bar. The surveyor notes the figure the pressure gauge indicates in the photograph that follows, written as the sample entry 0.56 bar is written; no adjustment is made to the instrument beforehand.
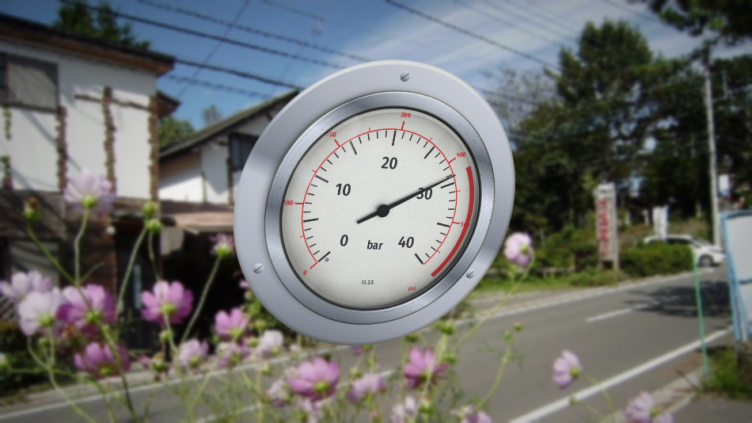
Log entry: 29 bar
